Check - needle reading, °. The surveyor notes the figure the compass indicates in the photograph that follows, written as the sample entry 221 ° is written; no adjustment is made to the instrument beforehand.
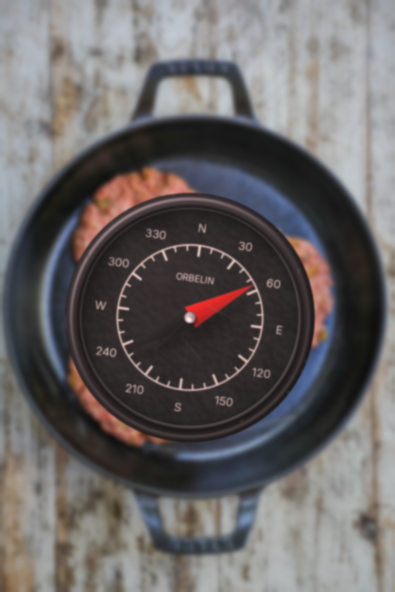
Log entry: 55 °
